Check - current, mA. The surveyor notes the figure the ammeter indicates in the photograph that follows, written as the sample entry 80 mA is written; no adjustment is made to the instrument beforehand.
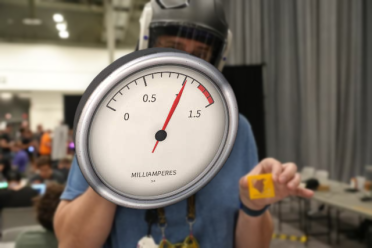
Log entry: 1 mA
